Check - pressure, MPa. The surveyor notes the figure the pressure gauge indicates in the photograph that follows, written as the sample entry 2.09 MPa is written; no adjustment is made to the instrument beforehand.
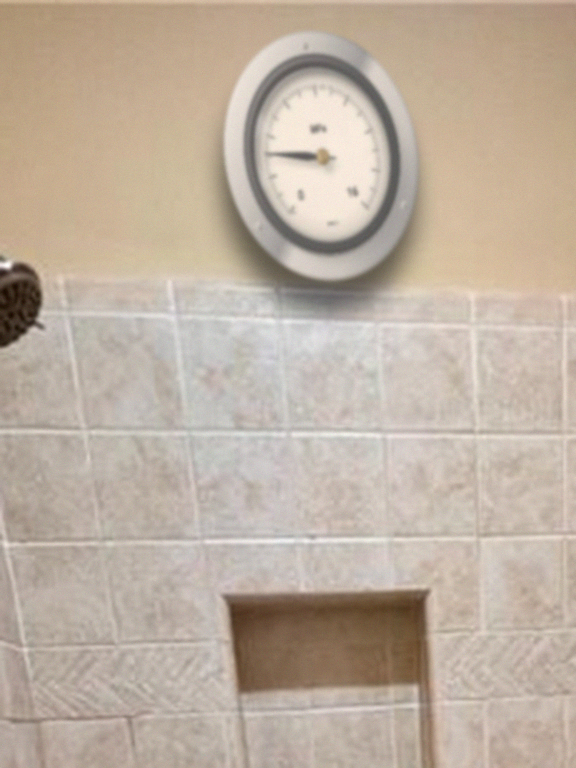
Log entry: 3 MPa
